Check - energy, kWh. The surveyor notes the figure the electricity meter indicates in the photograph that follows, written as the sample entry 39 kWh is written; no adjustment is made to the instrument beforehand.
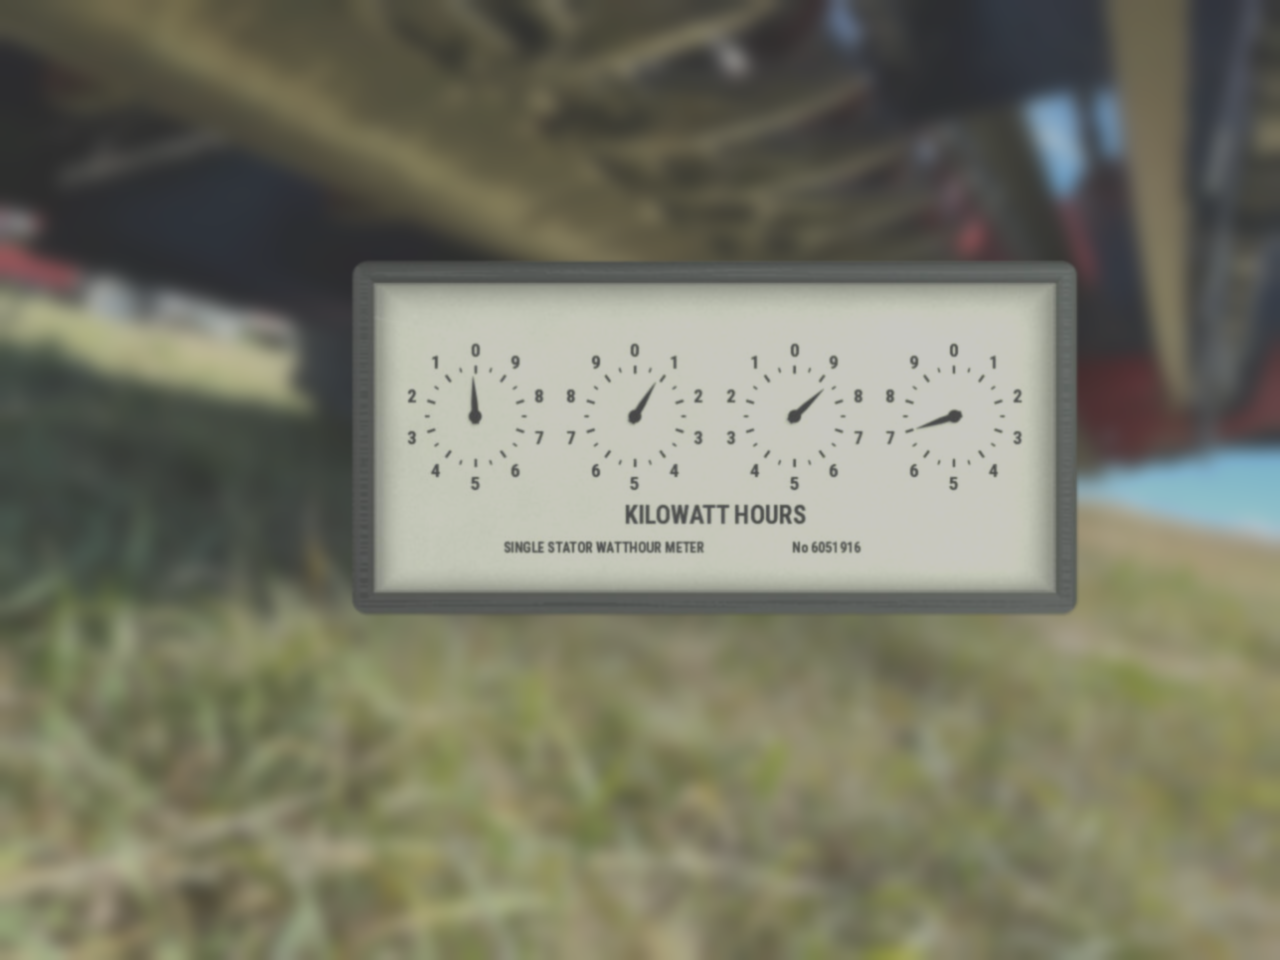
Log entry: 87 kWh
